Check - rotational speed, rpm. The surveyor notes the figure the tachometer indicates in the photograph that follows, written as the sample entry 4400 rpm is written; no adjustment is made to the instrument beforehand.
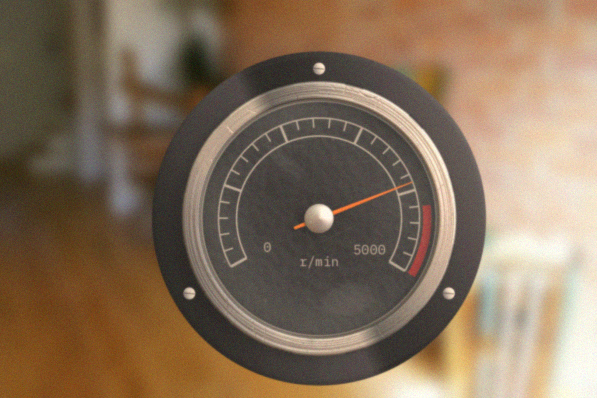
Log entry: 3900 rpm
